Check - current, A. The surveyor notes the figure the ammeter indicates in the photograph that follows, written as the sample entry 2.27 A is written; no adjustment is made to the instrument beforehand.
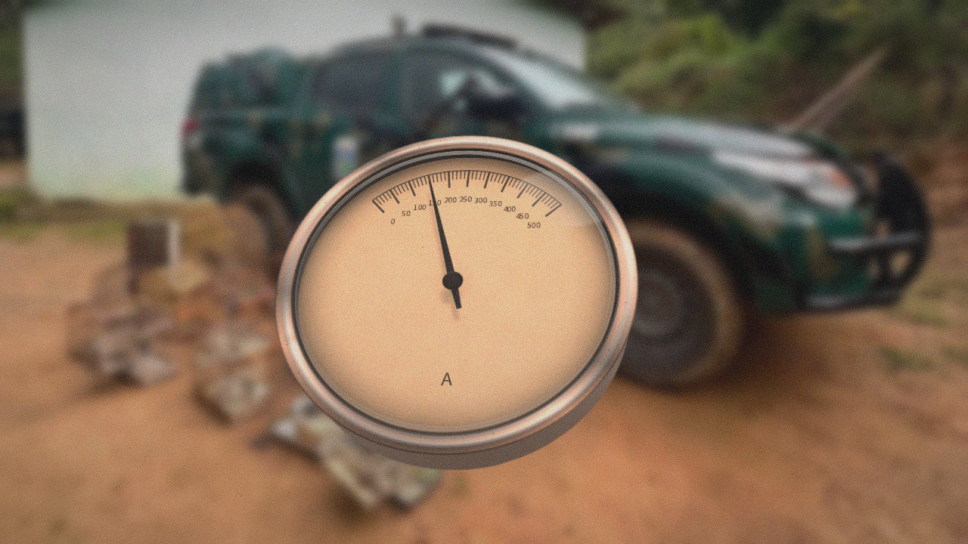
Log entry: 150 A
